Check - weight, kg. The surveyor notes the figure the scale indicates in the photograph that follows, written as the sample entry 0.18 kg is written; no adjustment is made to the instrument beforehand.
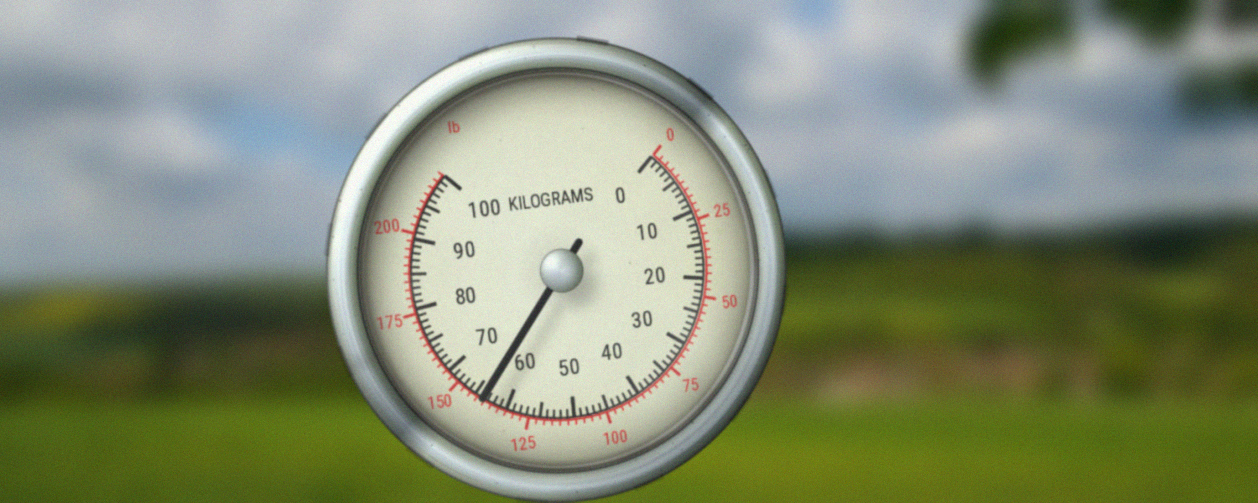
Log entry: 64 kg
